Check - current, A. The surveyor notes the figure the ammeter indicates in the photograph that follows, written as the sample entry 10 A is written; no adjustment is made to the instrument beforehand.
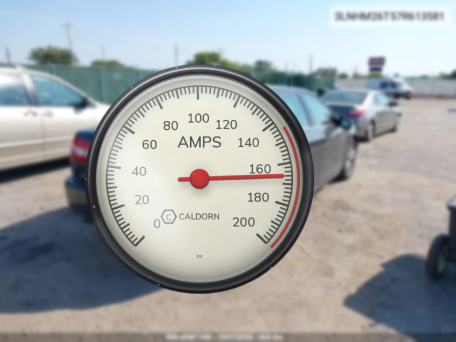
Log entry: 166 A
